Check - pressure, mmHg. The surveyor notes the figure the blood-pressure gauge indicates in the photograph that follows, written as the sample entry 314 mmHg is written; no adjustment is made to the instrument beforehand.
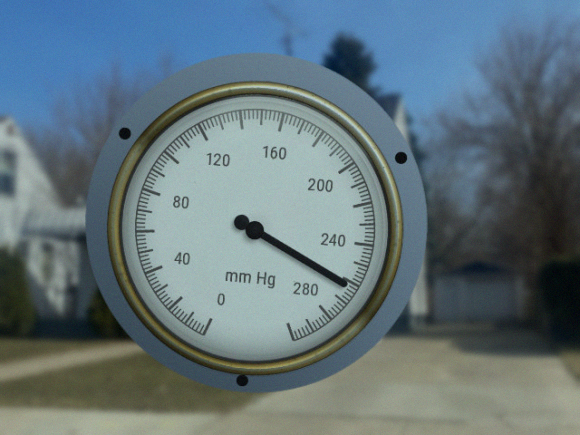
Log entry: 262 mmHg
